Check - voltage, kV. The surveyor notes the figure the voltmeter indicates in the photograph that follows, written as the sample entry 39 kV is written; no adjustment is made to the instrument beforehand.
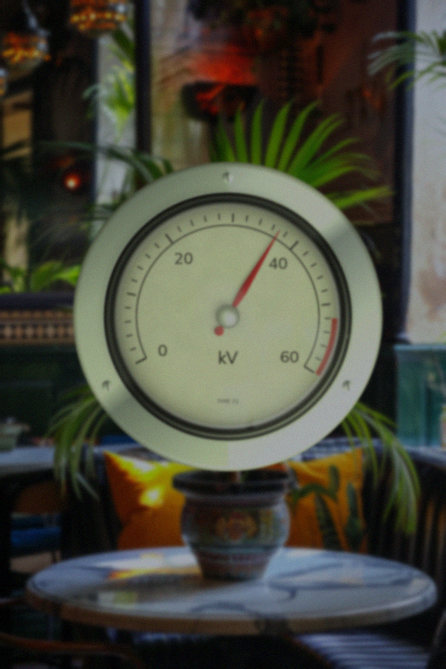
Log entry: 37 kV
